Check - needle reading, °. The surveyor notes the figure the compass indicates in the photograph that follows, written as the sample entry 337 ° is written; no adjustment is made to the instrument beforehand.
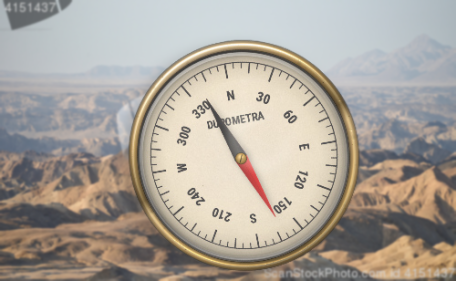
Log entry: 160 °
